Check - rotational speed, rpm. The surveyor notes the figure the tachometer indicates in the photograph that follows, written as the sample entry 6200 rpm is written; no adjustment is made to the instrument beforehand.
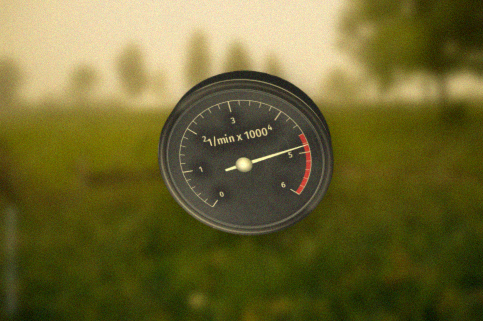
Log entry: 4800 rpm
